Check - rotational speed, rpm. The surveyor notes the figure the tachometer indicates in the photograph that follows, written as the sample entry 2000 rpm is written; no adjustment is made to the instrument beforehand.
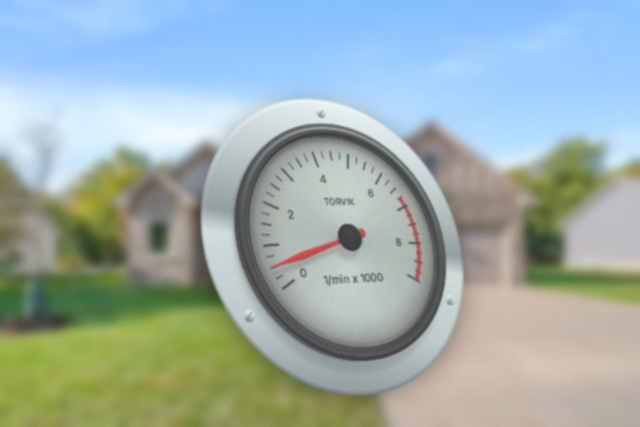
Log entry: 500 rpm
